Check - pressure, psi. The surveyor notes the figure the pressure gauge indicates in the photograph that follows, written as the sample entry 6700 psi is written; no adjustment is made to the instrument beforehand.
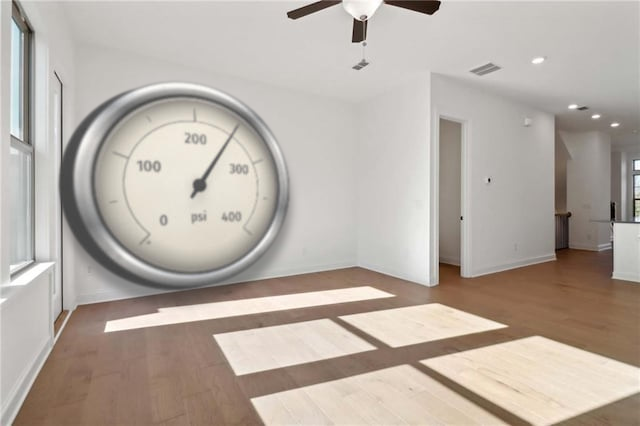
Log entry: 250 psi
